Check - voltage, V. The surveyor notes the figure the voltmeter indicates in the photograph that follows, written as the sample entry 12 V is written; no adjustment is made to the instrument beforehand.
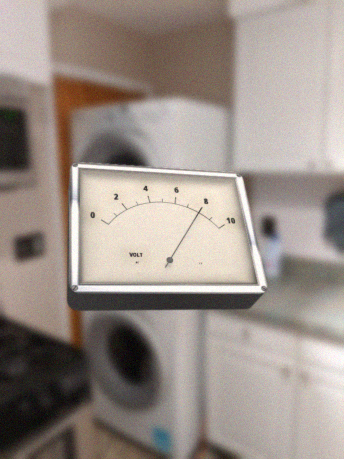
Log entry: 8 V
